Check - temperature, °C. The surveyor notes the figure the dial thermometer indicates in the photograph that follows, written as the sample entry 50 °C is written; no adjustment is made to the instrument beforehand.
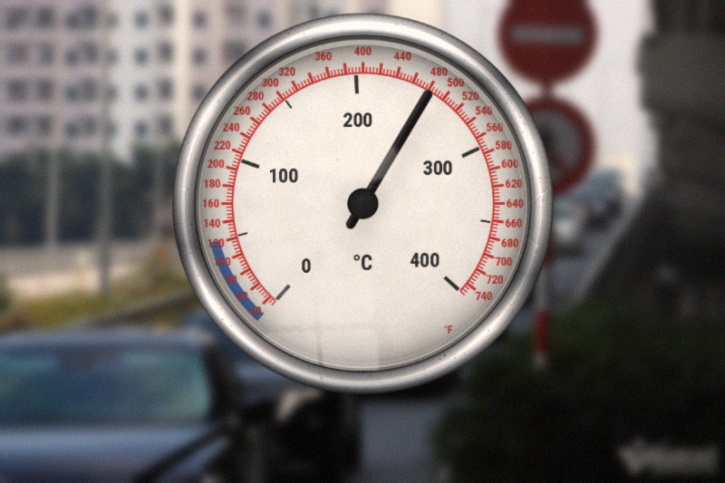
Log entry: 250 °C
